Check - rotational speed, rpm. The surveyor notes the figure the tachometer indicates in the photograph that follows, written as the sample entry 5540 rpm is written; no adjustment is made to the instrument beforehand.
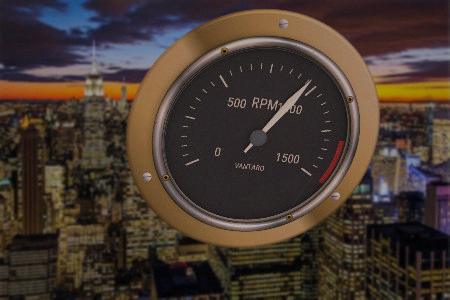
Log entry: 950 rpm
